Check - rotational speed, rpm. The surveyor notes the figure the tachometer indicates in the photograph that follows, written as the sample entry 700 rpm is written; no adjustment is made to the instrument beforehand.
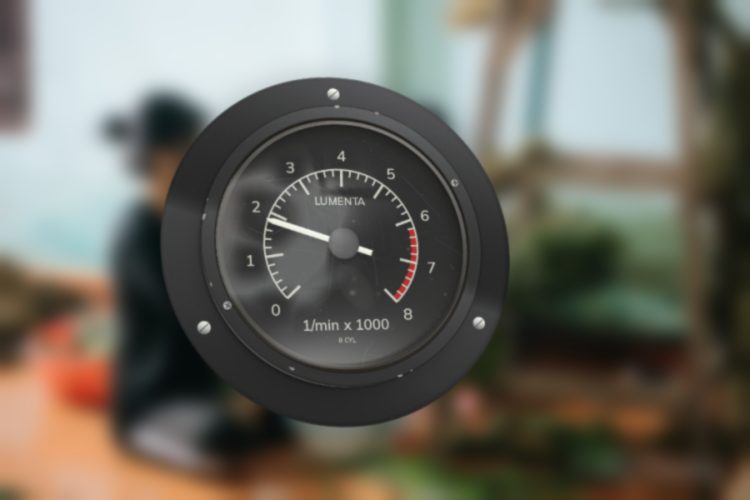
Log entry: 1800 rpm
